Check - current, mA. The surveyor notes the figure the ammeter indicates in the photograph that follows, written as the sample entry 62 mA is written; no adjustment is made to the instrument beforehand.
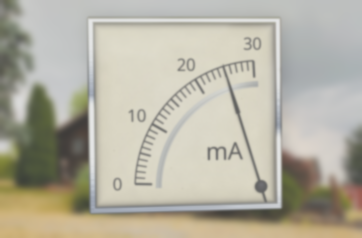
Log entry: 25 mA
